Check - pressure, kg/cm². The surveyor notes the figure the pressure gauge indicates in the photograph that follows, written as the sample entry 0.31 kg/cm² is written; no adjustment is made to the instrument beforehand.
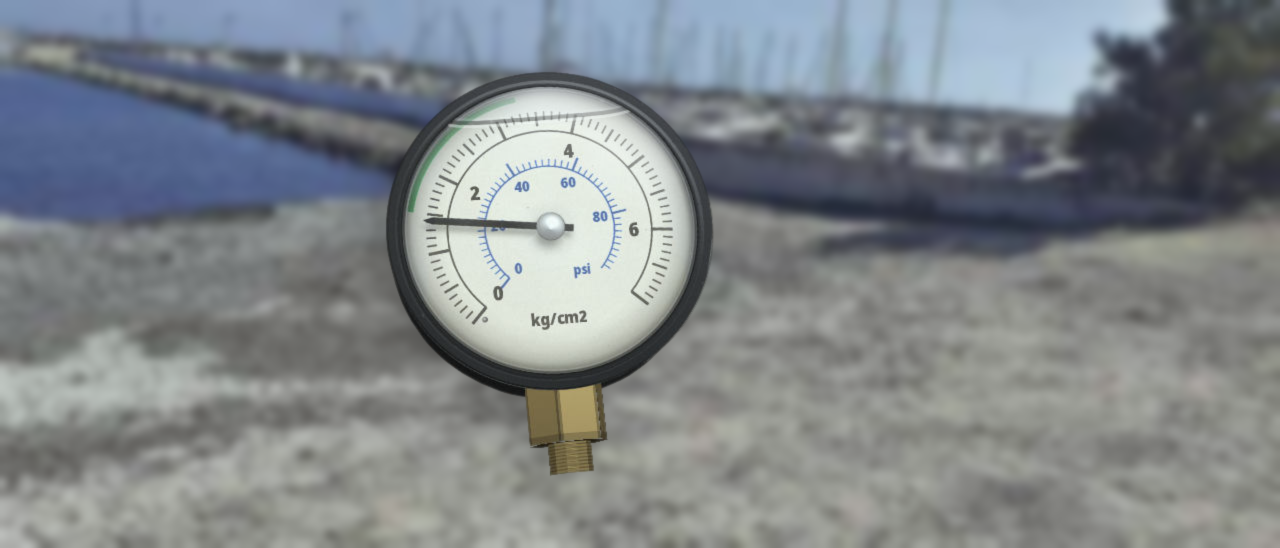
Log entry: 1.4 kg/cm²
